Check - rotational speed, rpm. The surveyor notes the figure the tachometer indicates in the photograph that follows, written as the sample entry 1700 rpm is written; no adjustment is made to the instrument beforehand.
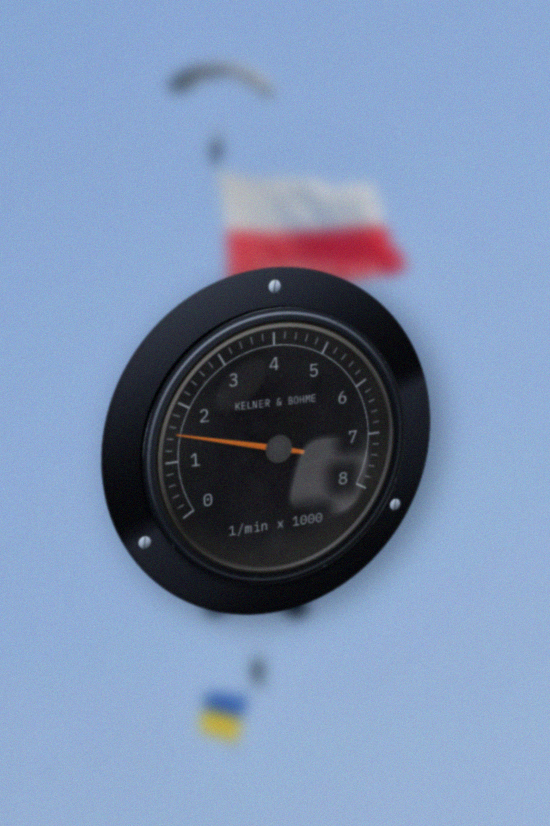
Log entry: 1500 rpm
